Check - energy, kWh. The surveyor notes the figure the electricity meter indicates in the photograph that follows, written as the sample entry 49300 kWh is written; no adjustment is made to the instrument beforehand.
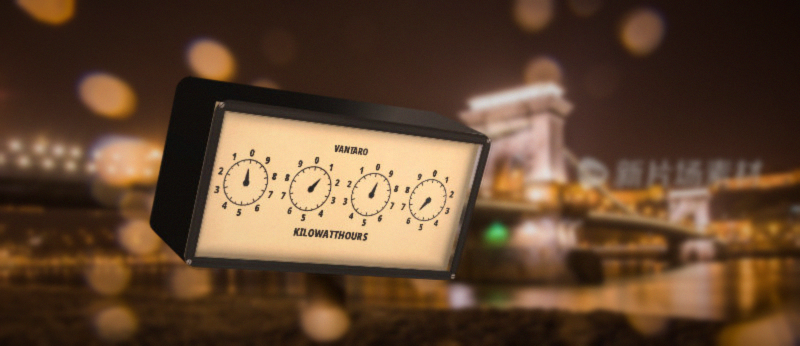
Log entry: 96 kWh
